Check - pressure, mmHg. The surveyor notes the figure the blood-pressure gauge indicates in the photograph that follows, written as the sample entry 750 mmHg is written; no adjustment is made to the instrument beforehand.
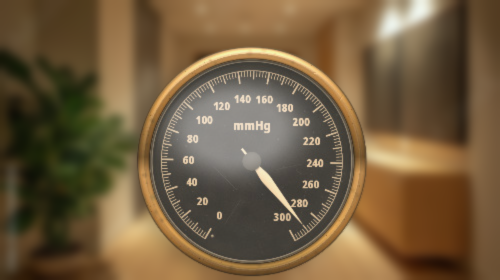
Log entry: 290 mmHg
